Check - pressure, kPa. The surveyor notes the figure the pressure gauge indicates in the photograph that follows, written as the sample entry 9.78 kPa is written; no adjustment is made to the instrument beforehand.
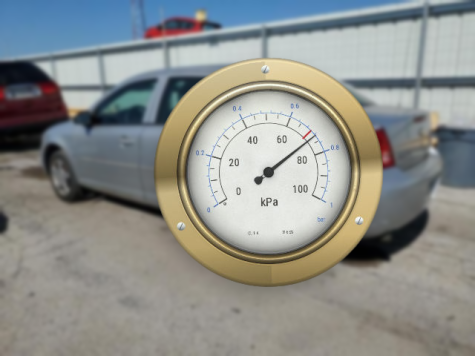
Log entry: 72.5 kPa
